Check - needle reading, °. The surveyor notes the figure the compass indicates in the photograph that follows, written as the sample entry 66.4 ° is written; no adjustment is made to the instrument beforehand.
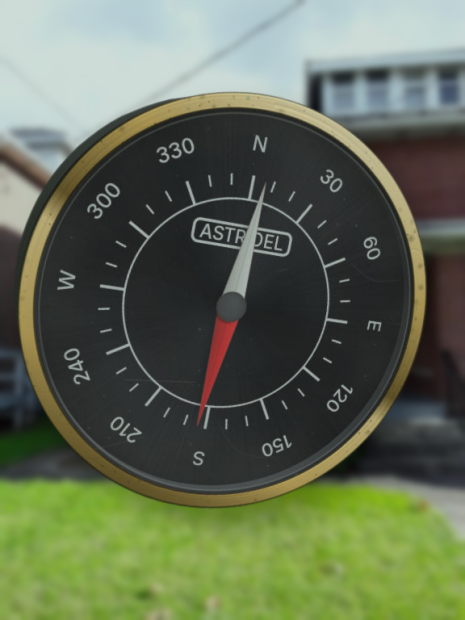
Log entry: 185 °
